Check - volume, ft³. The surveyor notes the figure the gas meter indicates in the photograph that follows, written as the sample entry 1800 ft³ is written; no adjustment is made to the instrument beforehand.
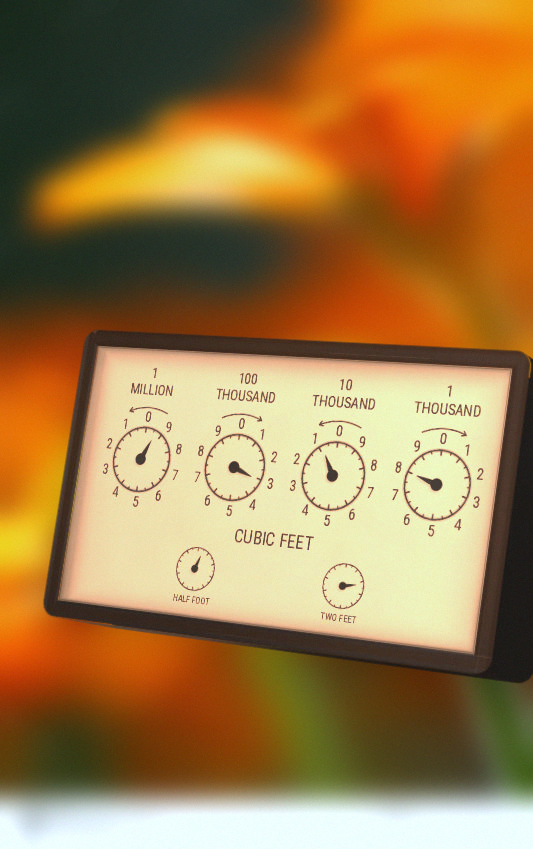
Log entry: 930800 ft³
